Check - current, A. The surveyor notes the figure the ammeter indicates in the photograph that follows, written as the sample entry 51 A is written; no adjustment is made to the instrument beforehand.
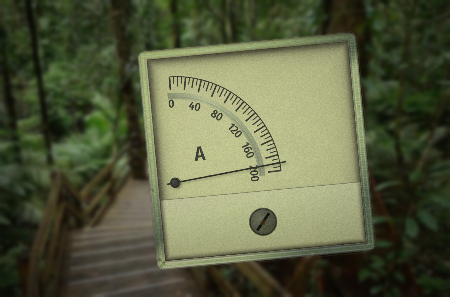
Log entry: 190 A
